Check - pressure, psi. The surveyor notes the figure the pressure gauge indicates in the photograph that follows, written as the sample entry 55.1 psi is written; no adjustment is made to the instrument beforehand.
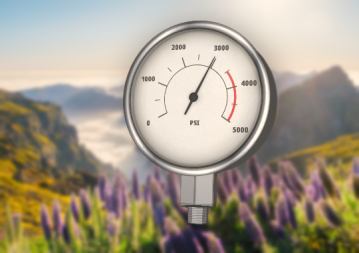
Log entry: 3000 psi
